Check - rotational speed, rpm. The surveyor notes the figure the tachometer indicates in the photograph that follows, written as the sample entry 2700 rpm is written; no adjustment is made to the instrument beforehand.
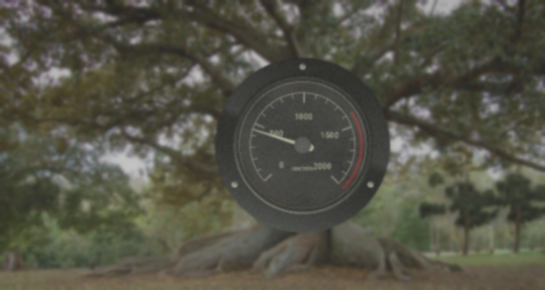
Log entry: 450 rpm
